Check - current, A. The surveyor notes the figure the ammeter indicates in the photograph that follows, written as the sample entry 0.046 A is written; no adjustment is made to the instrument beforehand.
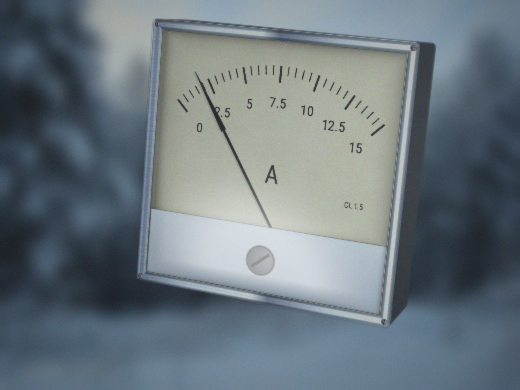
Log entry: 2 A
